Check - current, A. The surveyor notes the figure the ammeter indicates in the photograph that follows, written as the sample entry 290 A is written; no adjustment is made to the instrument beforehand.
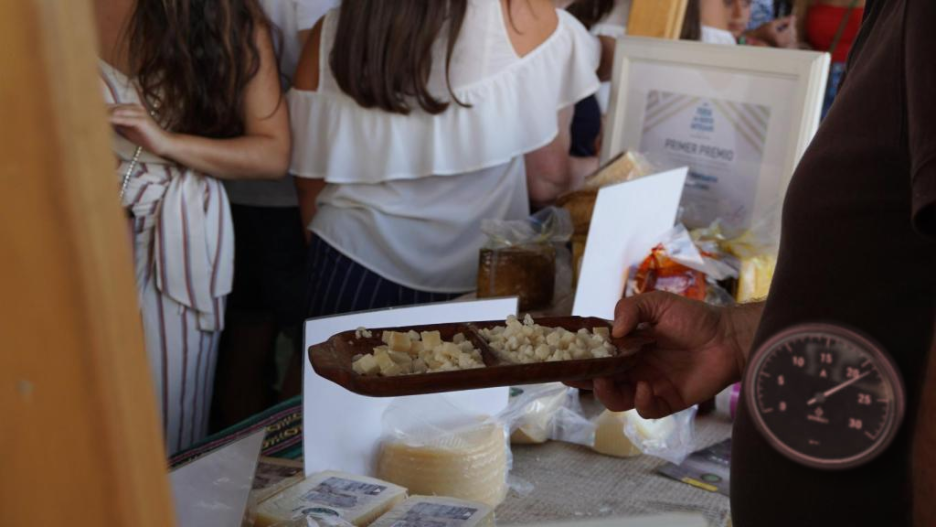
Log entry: 21 A
